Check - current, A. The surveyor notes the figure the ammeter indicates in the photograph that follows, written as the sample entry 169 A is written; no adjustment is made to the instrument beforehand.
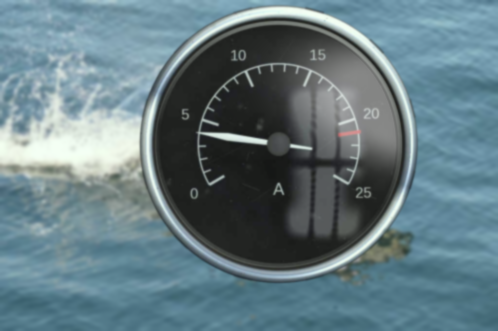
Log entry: 4 A
